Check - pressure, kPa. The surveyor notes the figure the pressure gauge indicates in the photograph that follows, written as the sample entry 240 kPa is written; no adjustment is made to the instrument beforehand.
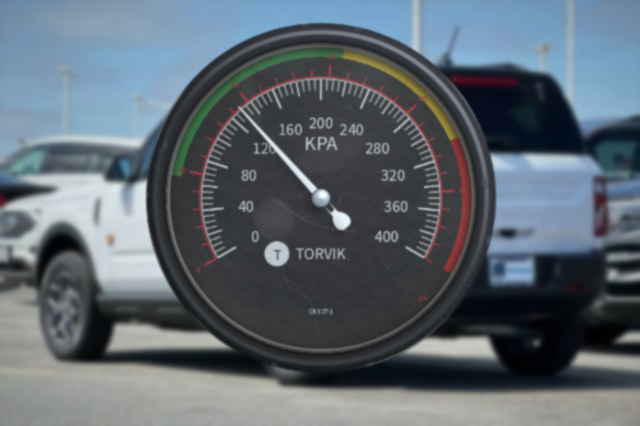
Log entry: 130 kPa
